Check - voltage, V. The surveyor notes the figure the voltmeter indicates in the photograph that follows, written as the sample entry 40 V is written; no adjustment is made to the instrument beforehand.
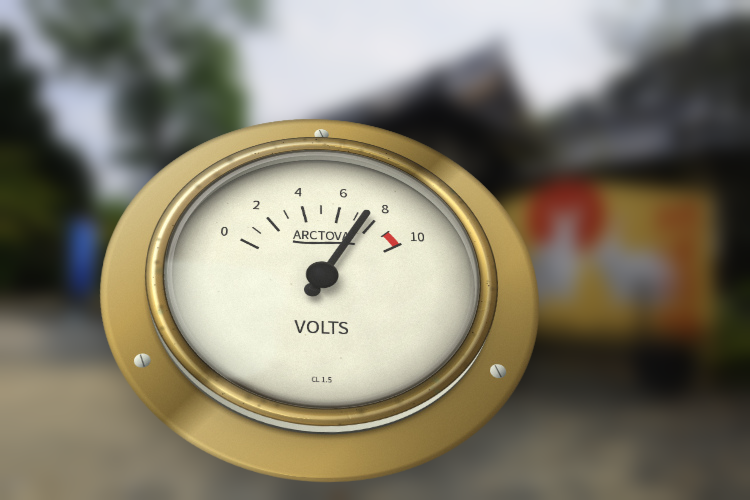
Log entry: 7.5 V
